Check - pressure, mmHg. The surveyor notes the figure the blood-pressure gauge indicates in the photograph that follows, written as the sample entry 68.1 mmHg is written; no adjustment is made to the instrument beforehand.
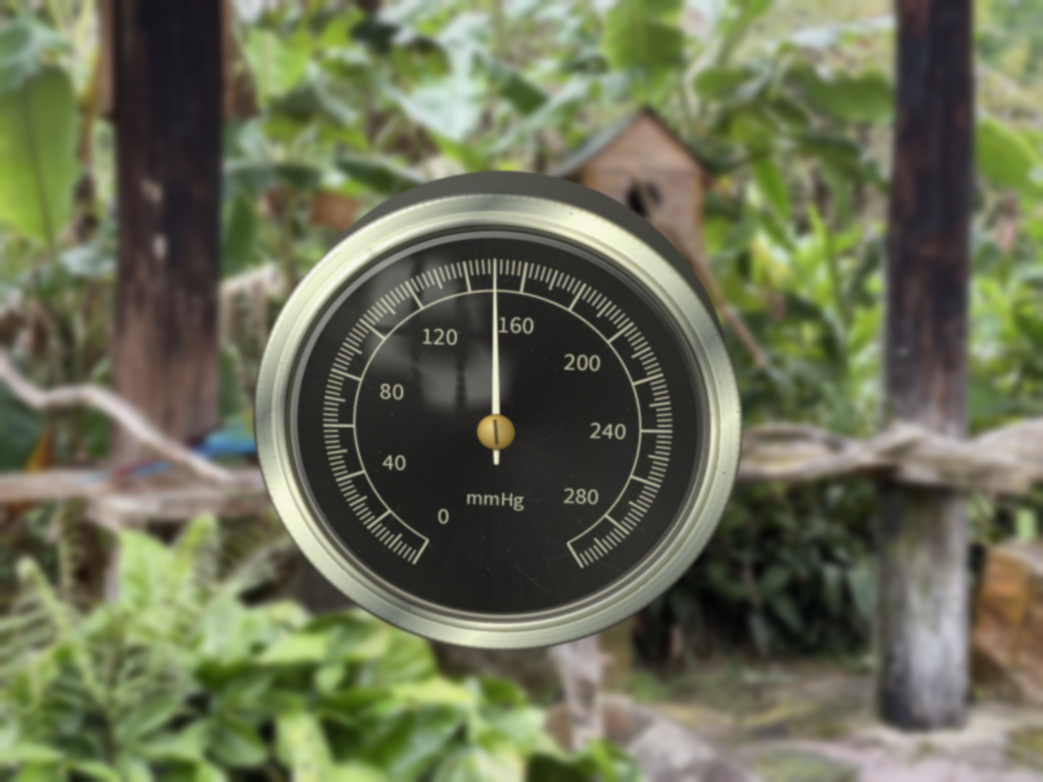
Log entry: 150 mmHg
